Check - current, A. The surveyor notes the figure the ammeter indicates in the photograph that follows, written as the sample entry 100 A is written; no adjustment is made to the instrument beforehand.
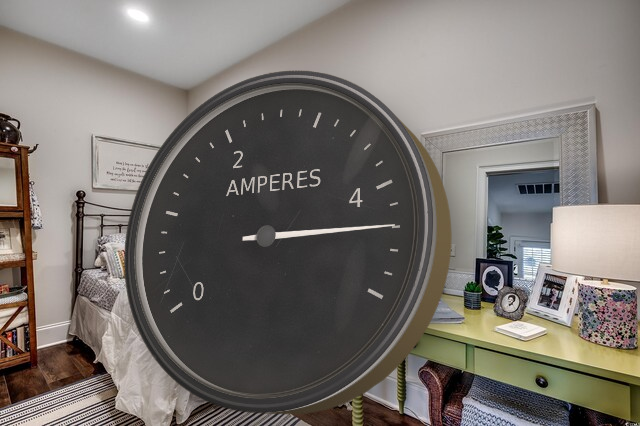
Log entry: 4.4 A
